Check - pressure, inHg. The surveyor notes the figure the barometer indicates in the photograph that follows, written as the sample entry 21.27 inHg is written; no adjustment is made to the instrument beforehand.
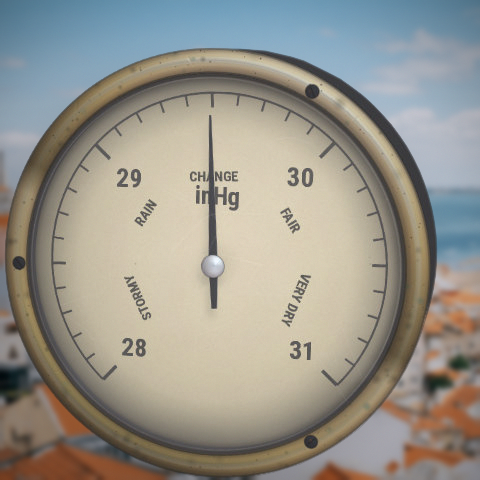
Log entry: 29.5 inHg
